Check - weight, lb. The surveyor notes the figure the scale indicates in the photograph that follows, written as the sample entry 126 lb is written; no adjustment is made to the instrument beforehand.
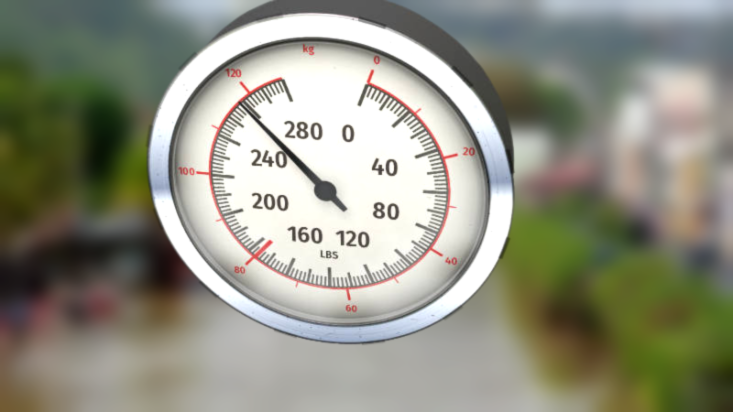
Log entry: 260 lb
